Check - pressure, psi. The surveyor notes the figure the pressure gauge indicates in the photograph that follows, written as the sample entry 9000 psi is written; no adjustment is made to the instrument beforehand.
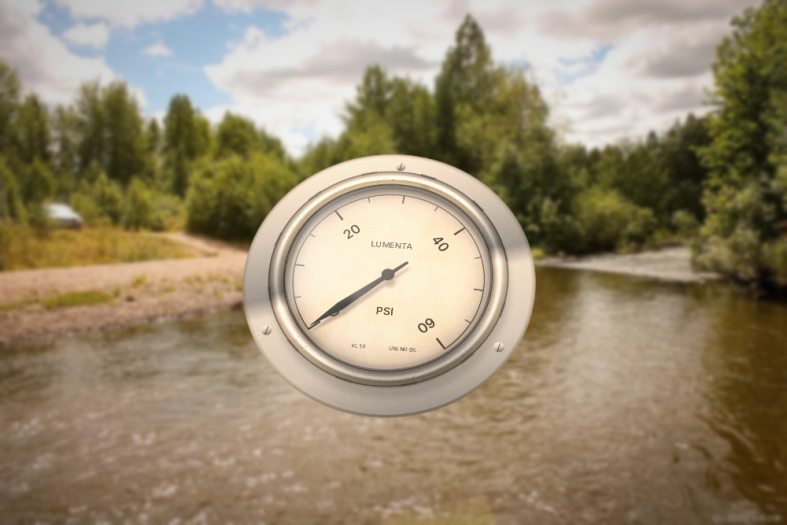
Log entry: 0 psi
